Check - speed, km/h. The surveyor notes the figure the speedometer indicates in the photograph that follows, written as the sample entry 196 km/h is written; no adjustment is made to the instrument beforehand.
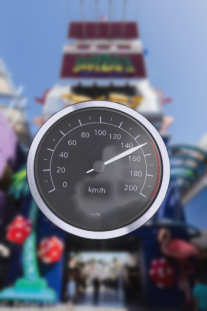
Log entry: 150 km/h
